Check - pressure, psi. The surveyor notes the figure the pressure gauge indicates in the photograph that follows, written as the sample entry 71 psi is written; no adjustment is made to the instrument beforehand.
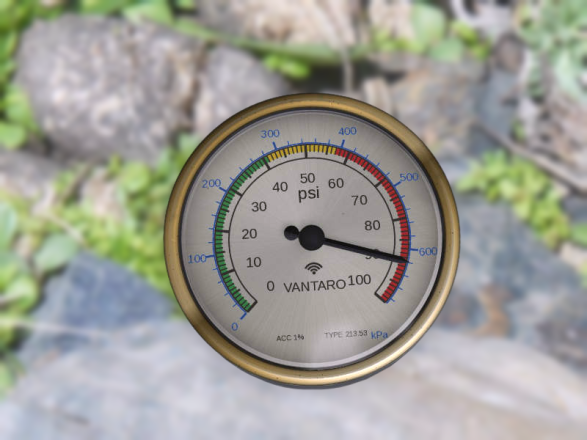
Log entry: 90 psi
